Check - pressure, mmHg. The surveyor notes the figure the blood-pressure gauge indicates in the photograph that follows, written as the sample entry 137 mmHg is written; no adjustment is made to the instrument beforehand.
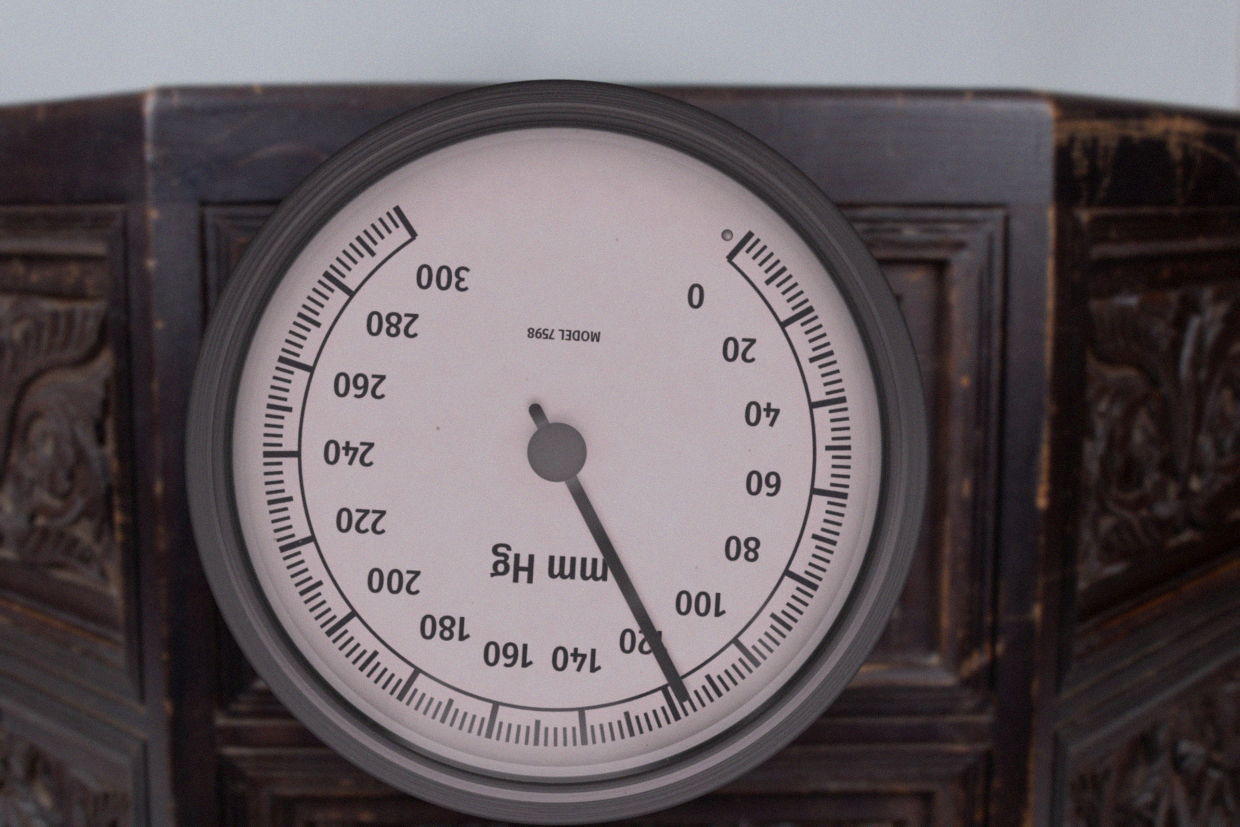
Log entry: 117 mmHg
